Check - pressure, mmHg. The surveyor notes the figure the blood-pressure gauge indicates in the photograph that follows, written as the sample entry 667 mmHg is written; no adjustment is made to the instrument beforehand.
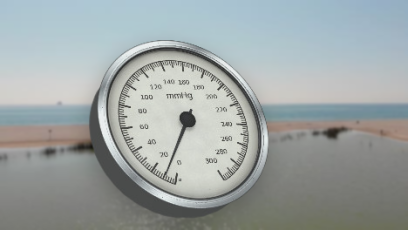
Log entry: 10 mmHg
